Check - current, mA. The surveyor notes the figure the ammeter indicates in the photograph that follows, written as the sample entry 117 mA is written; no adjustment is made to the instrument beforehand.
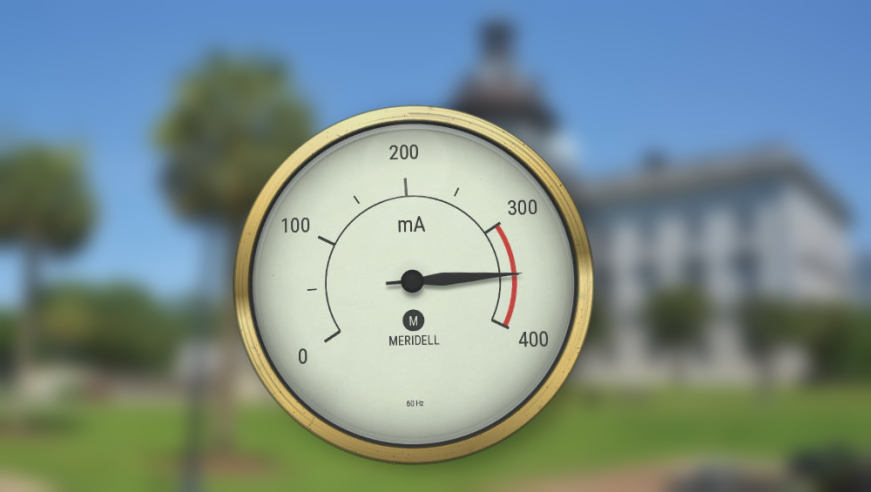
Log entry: 350 mA
